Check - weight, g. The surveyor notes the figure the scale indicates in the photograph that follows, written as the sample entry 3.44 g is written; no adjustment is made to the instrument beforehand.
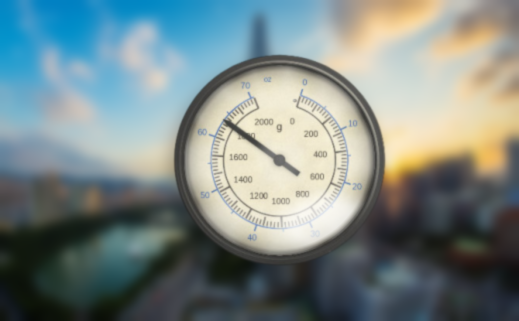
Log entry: 1800 g
